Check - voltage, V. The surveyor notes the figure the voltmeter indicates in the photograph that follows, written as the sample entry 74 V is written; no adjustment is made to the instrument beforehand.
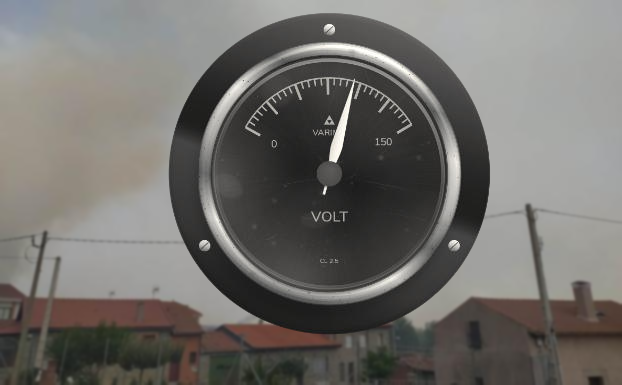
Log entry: 95 V
